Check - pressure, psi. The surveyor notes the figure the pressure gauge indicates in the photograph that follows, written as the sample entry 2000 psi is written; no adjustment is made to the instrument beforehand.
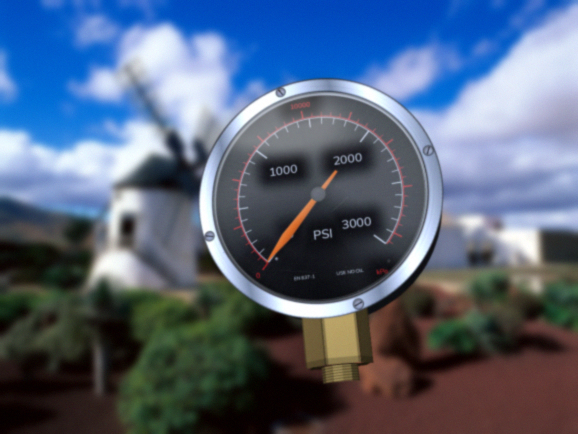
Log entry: 0 psi
